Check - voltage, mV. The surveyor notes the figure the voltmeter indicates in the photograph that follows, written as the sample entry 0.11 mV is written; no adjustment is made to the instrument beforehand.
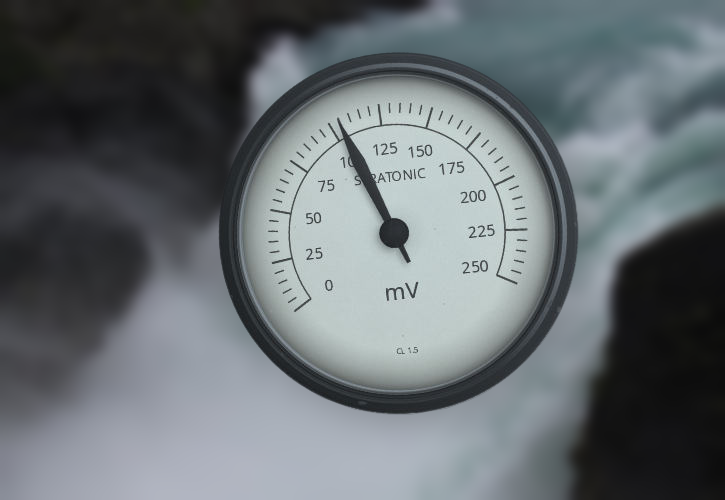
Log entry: 105 mV
